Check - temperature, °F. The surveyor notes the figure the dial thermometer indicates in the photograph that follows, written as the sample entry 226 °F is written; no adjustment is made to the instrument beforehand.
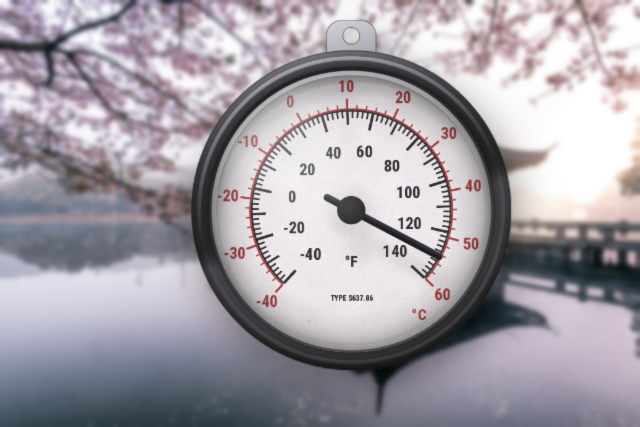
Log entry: 130 °F
